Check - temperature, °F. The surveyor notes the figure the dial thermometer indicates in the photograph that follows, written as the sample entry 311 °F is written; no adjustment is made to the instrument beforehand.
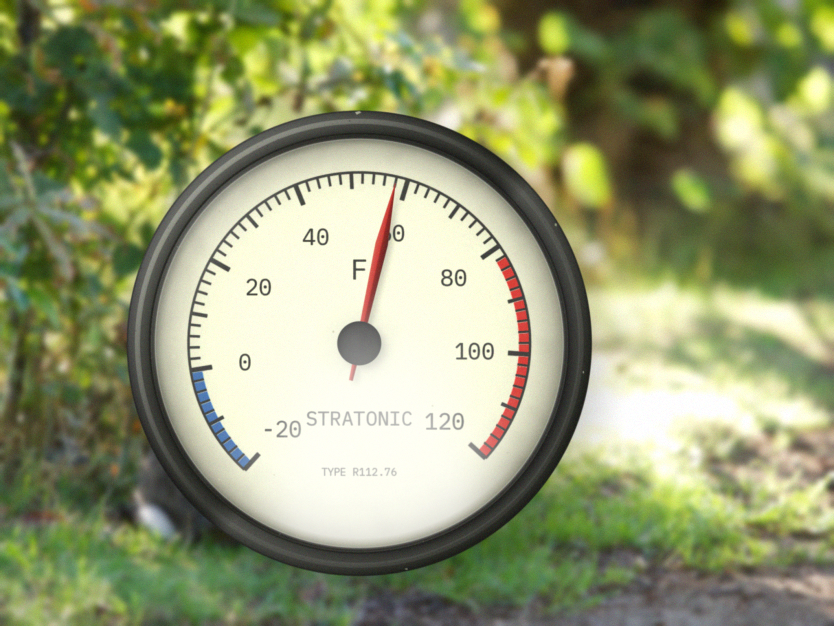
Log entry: 58 °F
